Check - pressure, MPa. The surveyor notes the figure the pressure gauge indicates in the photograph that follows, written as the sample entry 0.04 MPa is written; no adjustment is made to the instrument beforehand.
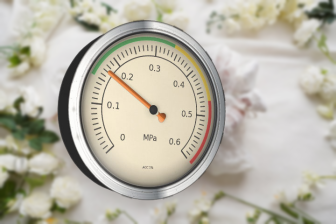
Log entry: 0.17 MPa
